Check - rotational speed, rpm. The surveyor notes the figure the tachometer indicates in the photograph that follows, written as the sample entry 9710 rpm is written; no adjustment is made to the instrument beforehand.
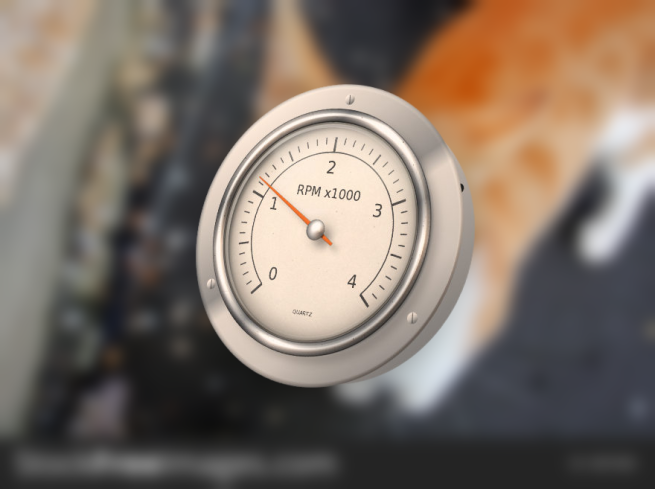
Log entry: 1150 rpm
